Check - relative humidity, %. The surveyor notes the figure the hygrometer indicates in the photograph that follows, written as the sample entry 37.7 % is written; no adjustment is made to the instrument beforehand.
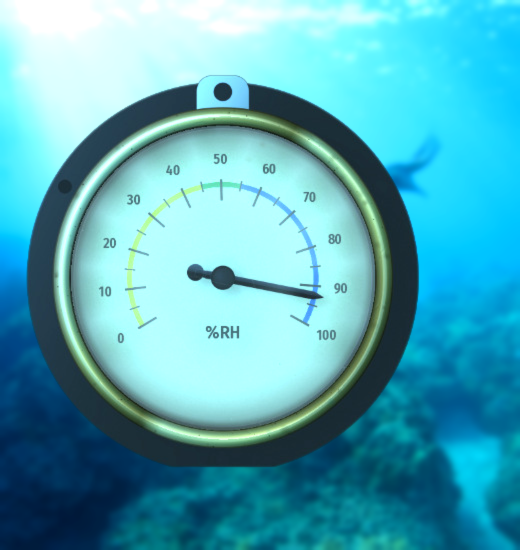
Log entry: 92.5 %
